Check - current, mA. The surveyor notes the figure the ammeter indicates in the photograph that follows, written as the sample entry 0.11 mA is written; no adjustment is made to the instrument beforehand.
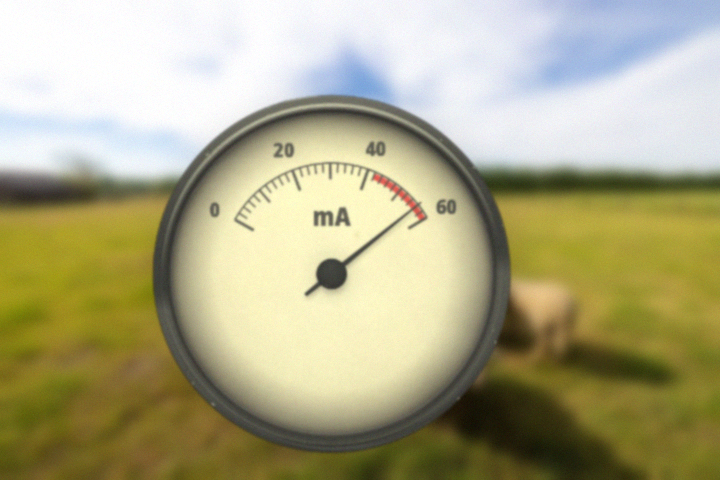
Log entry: 56 mA
